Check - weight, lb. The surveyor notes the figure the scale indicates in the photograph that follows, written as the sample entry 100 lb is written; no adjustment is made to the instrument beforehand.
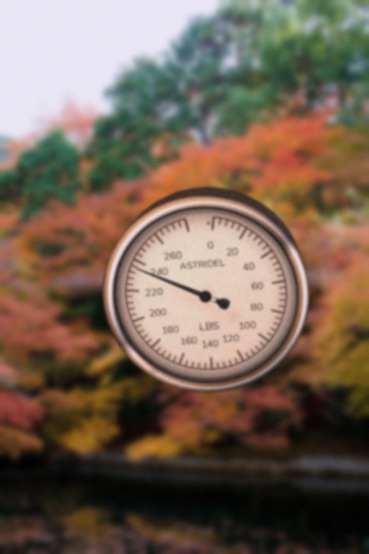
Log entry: 236 lb
